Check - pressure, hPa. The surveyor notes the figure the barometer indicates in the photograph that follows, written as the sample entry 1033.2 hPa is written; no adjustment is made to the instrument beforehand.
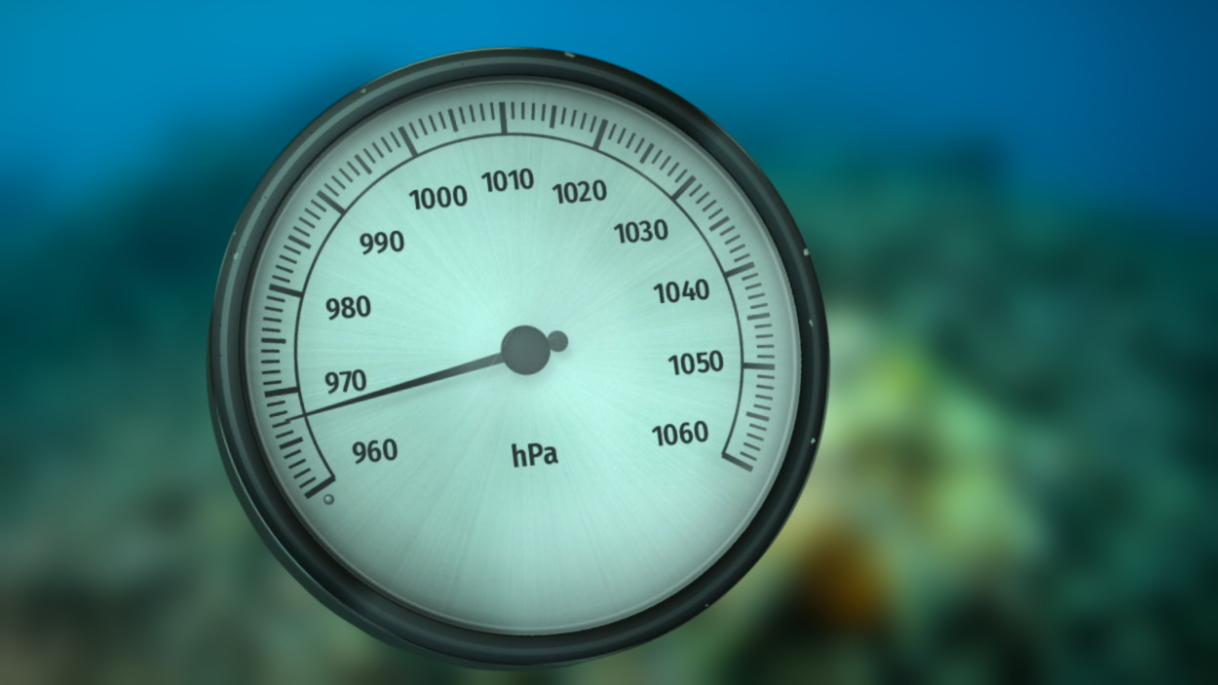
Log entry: 967 hPa
